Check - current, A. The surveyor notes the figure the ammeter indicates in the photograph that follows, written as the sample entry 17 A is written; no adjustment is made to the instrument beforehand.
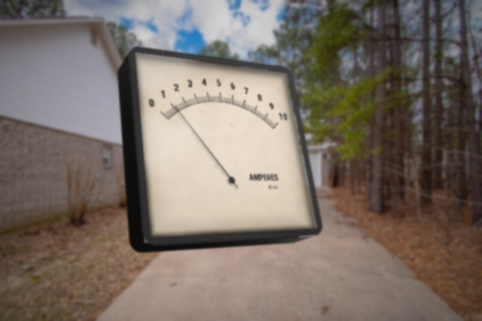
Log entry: 1 A
